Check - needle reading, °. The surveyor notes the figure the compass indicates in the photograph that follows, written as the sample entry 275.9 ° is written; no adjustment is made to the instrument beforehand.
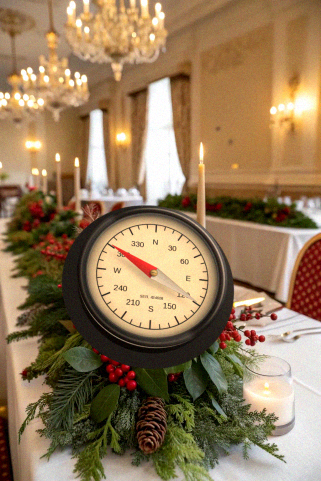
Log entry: 300 °
